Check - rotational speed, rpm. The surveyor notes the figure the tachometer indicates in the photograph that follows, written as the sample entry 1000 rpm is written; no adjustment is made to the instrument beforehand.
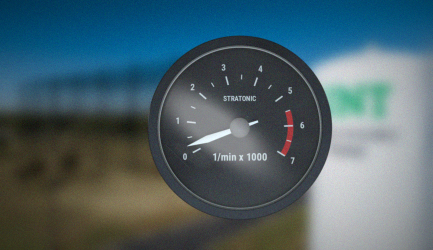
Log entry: 250 rpm
